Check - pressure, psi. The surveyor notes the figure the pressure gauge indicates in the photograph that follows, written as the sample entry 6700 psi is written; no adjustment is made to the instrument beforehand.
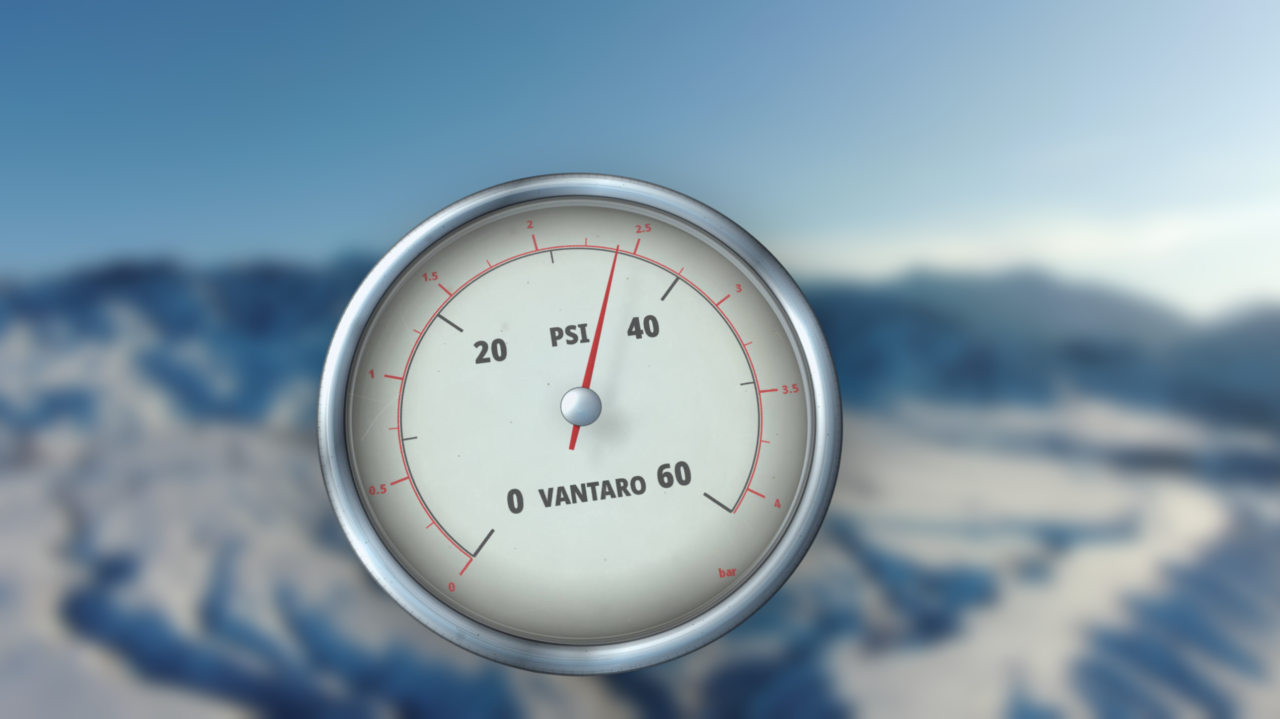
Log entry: 35 psi
